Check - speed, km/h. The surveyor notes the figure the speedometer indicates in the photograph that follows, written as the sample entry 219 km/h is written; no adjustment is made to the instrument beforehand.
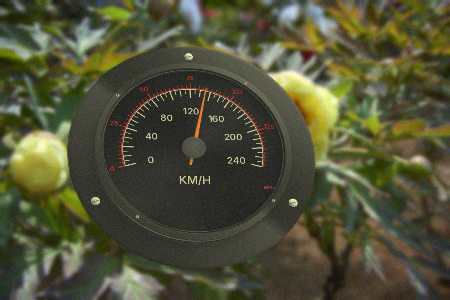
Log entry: 135 km/h
